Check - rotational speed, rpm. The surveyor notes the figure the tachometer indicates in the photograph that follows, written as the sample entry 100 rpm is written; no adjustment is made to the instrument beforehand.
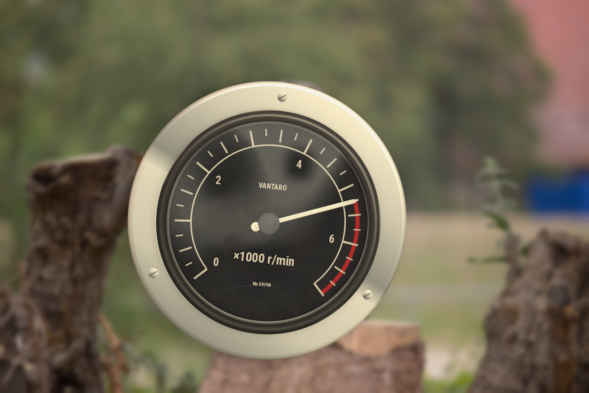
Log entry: 5250 rpm
